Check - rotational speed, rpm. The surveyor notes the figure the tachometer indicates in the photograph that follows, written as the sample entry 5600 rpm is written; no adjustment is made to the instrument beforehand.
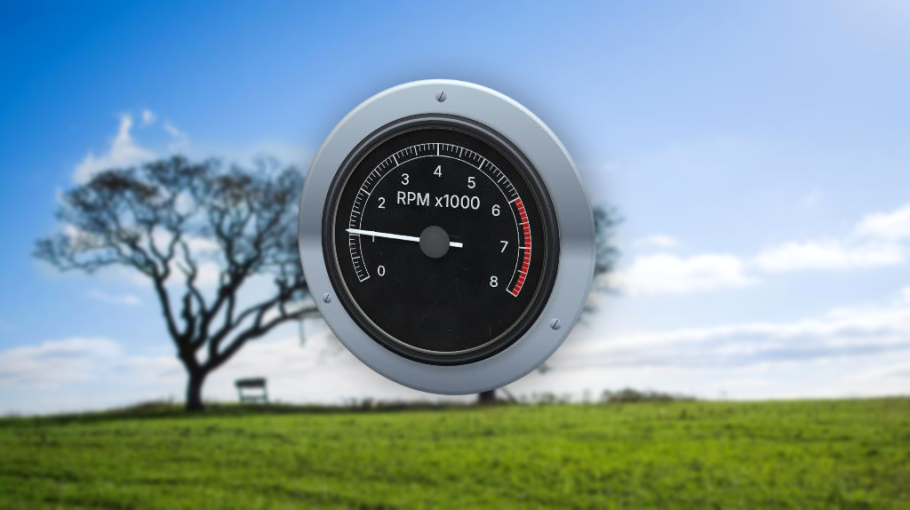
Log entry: 1100 rpm
